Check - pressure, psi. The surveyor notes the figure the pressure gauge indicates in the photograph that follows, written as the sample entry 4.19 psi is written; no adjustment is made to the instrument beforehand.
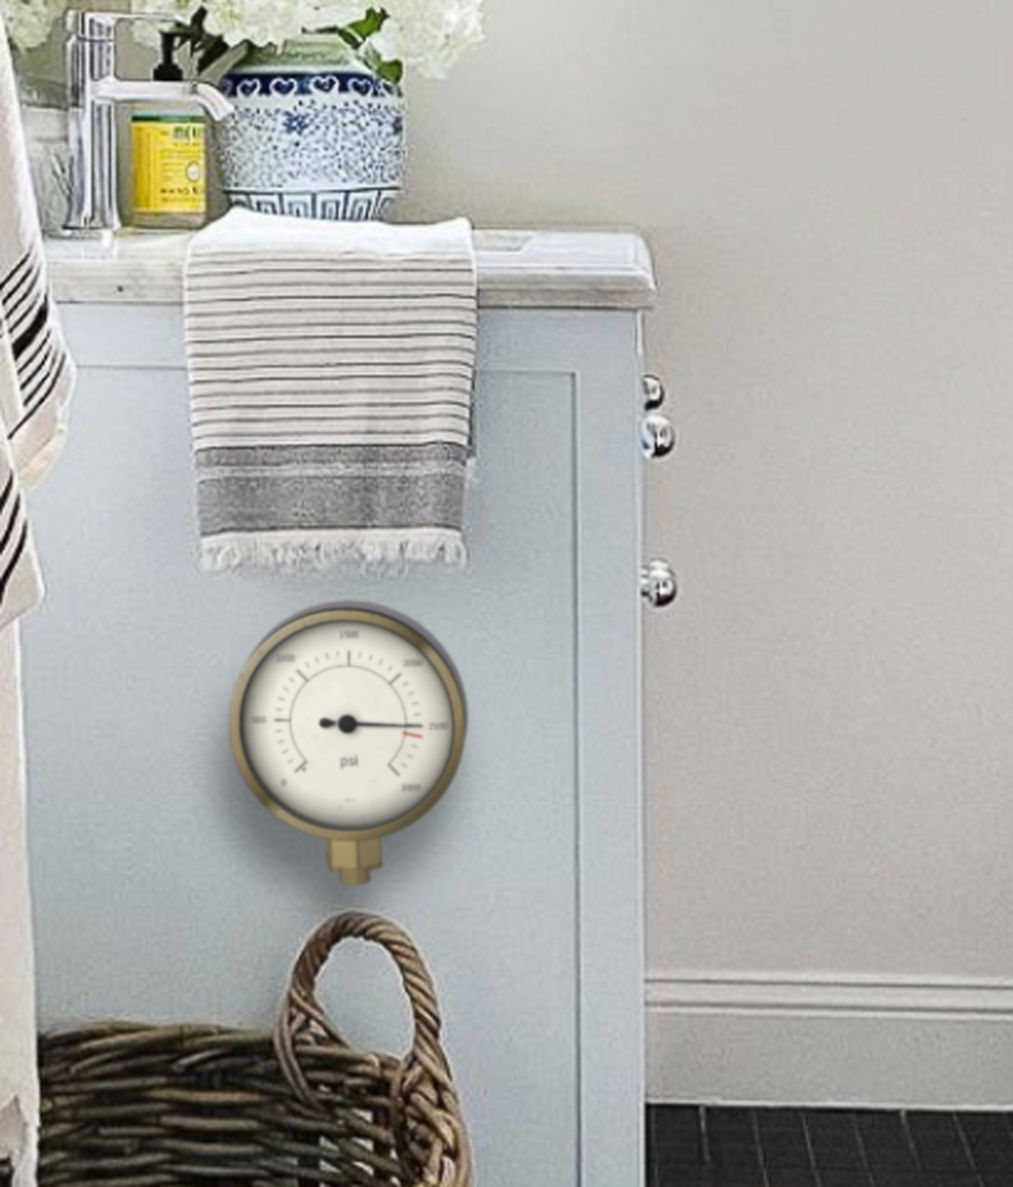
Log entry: 2500 psi
